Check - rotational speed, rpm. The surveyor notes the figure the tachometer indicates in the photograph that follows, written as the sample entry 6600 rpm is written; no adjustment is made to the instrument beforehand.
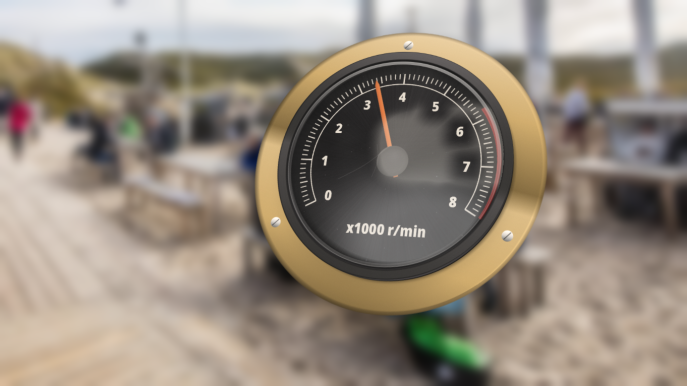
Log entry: 3400 rpm
